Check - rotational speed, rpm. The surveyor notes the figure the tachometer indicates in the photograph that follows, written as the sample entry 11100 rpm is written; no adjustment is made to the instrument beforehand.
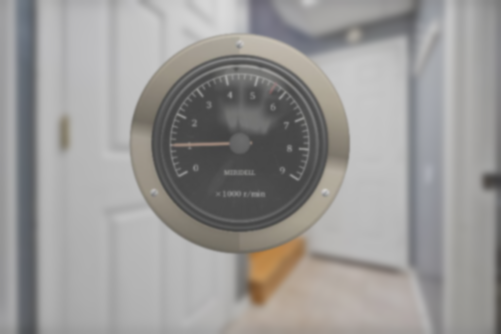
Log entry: 1000 rpm
